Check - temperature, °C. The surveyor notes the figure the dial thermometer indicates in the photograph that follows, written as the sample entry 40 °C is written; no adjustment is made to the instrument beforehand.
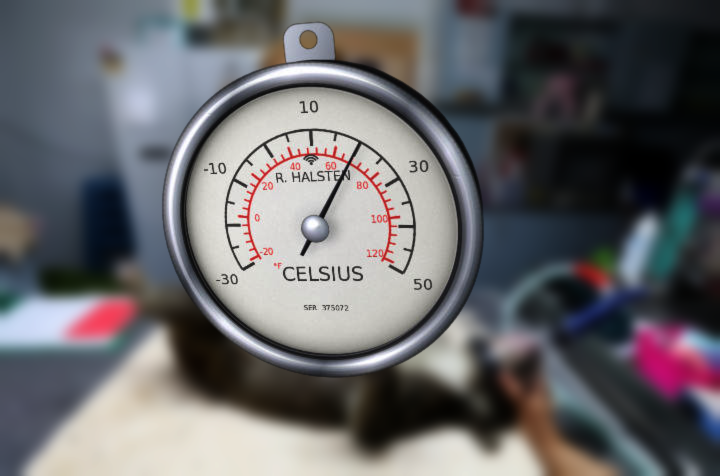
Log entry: 20 °C
